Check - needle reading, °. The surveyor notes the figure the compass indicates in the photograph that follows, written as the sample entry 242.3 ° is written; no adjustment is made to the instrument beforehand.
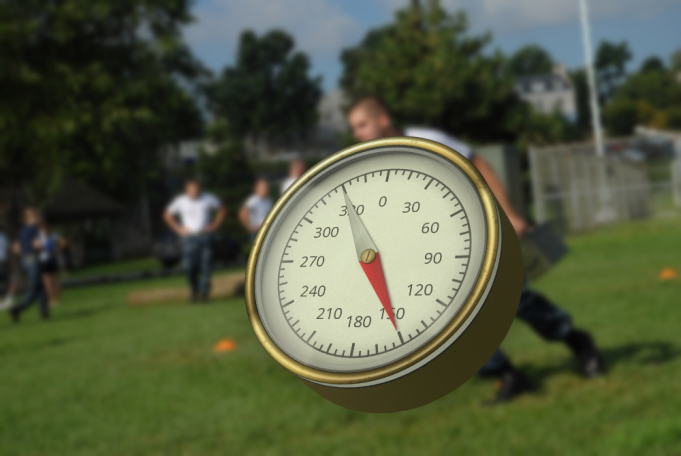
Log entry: 150 °
